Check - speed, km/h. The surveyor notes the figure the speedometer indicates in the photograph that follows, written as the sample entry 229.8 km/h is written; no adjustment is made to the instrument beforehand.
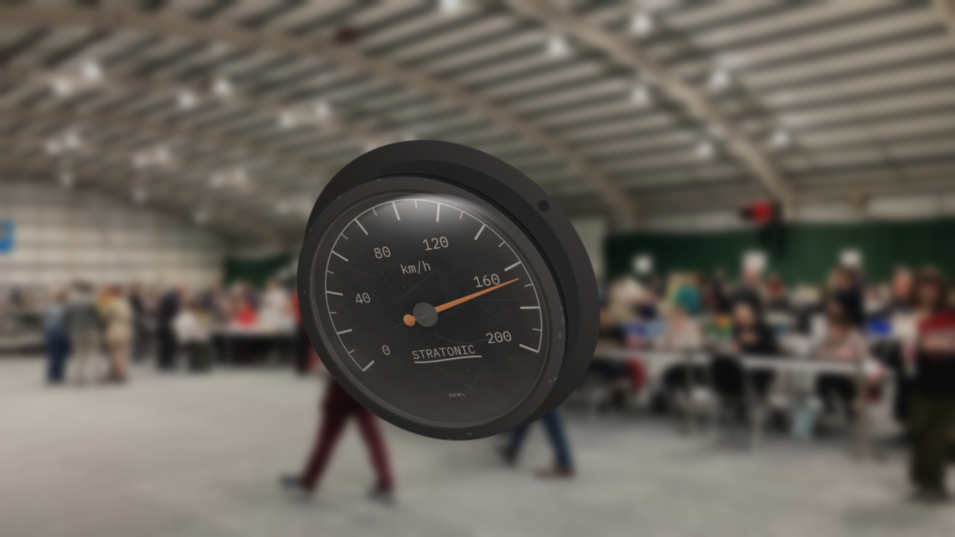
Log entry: 165 km/h
